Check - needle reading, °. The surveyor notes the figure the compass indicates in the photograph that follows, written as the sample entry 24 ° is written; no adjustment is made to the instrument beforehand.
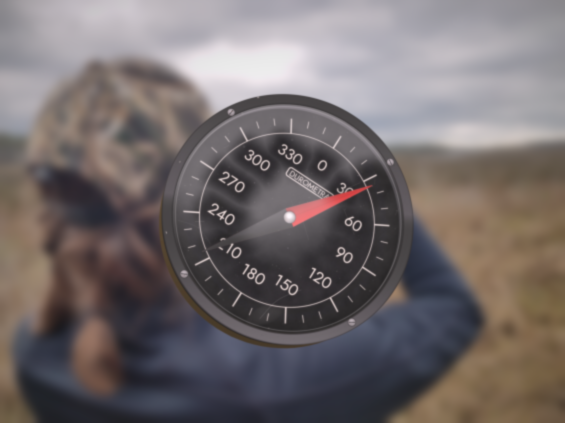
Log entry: 35 °
